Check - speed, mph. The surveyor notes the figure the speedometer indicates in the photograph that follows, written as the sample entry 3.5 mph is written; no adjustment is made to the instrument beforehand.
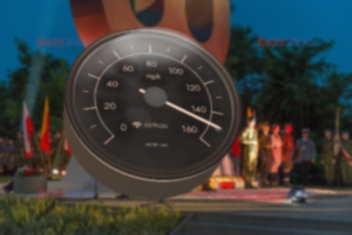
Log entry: 150 mph
